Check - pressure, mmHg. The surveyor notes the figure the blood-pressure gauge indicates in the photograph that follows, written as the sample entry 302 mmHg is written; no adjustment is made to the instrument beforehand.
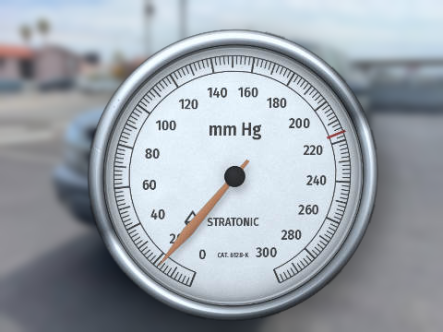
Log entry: 18 mmHg
